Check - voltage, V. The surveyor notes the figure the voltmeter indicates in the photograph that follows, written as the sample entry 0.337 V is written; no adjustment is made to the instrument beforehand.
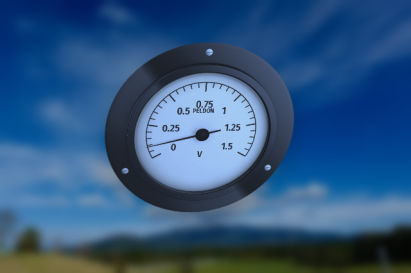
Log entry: 0.1 V
